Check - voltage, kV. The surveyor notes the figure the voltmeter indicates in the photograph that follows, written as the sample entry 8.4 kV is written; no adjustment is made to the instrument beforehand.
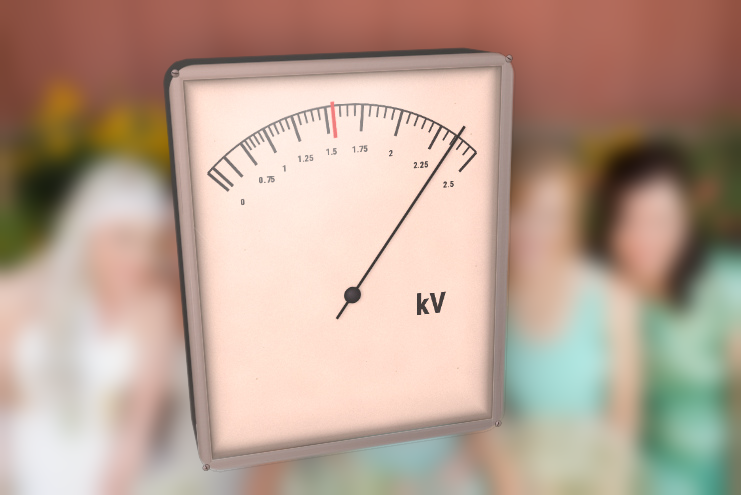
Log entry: 2.35 kV
